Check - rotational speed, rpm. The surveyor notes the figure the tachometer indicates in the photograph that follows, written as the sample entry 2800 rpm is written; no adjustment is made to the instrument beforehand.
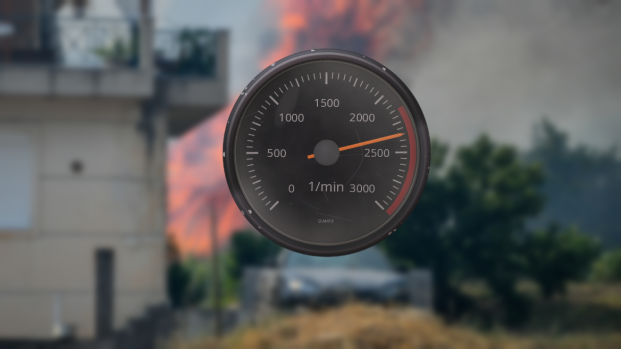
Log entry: 2350 rpm
